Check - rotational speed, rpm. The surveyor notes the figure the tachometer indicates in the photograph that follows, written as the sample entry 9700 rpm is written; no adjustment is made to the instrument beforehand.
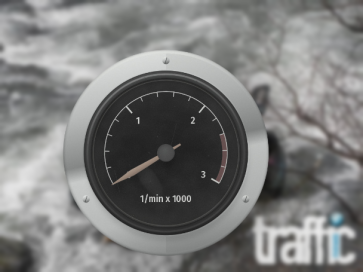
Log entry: 0 rpm
